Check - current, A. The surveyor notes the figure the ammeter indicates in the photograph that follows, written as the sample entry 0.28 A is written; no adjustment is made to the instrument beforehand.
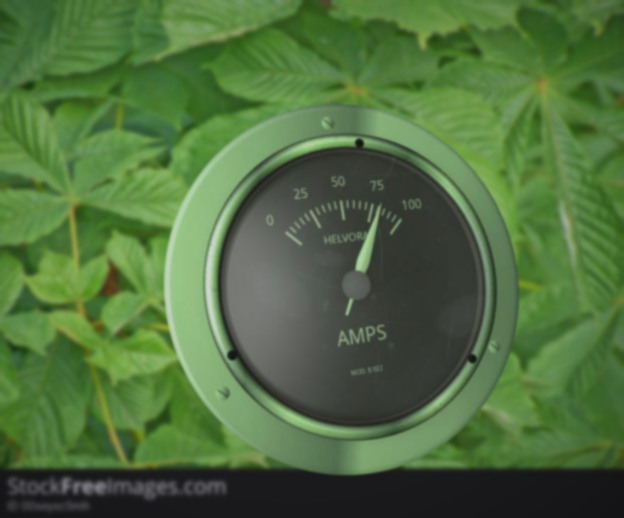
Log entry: 80 A
